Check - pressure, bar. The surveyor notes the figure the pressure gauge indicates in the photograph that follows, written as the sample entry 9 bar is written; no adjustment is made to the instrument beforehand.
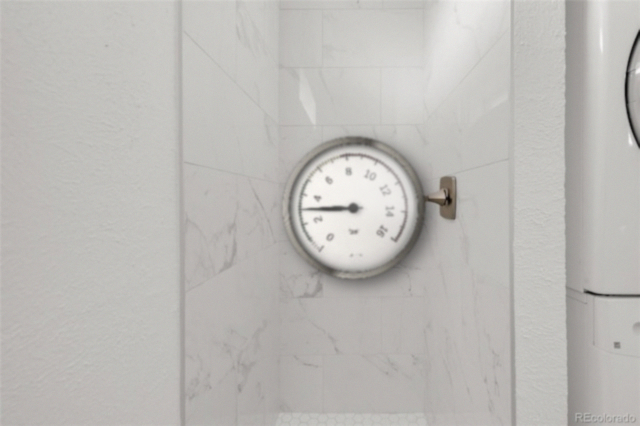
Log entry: 3 bar
